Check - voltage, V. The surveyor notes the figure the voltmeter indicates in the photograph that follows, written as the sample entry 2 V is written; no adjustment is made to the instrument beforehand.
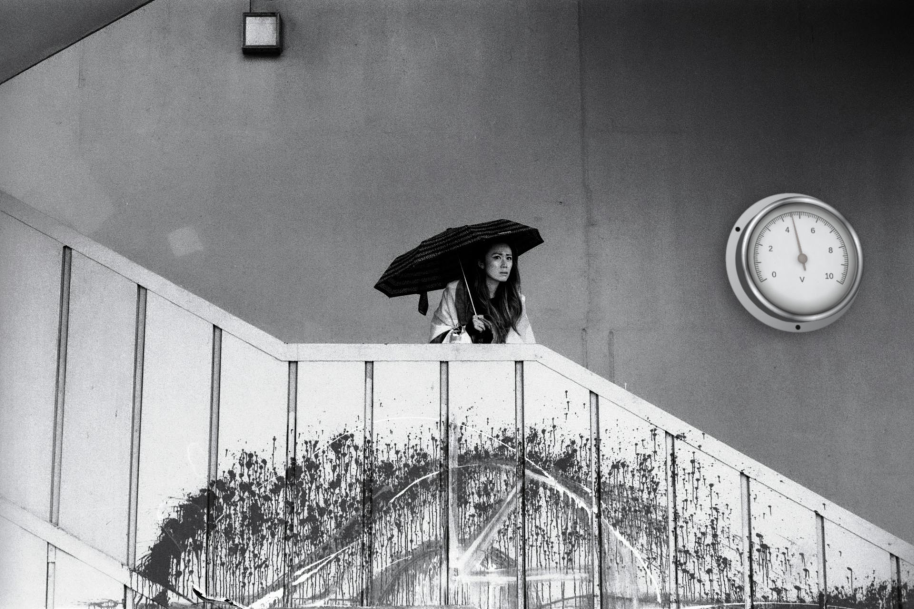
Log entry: 4.5 V
